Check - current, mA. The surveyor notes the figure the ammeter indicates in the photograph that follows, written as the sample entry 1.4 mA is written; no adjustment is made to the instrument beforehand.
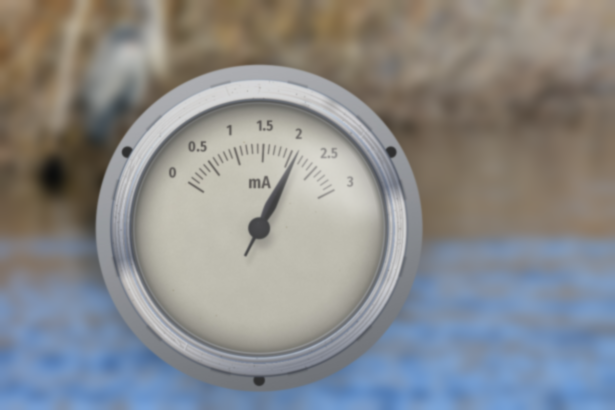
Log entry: 2.1 mA
